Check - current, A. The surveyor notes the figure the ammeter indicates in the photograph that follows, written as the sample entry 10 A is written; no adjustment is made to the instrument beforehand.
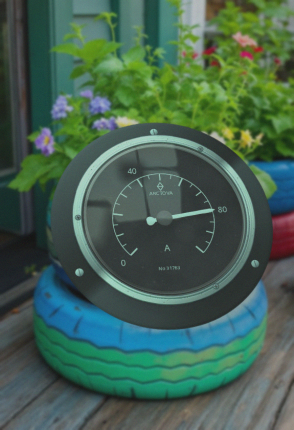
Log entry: 80 A
